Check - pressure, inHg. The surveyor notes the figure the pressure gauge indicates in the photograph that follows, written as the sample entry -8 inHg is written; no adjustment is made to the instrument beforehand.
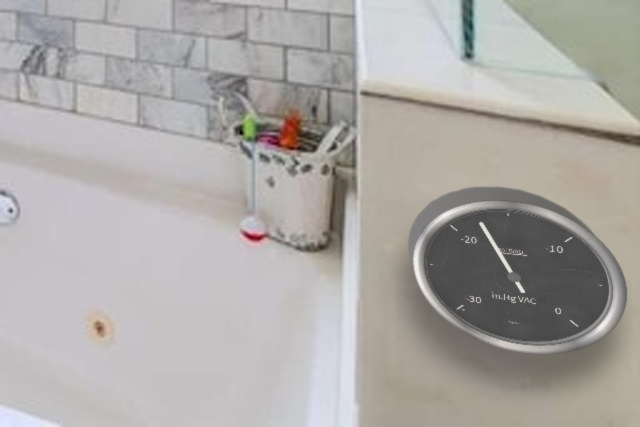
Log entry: -17.5 inHg
